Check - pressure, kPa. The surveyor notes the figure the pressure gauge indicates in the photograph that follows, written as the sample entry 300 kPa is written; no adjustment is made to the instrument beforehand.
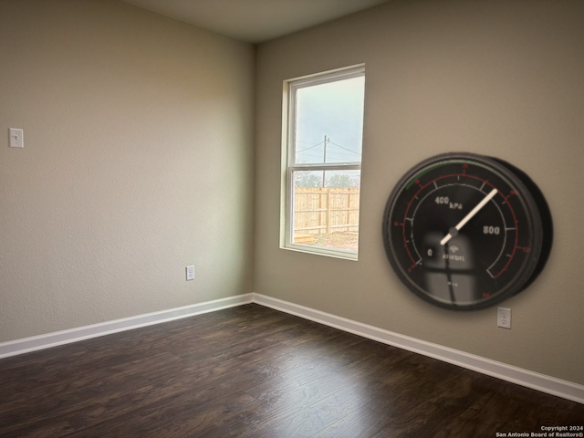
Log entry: 650 kPa
